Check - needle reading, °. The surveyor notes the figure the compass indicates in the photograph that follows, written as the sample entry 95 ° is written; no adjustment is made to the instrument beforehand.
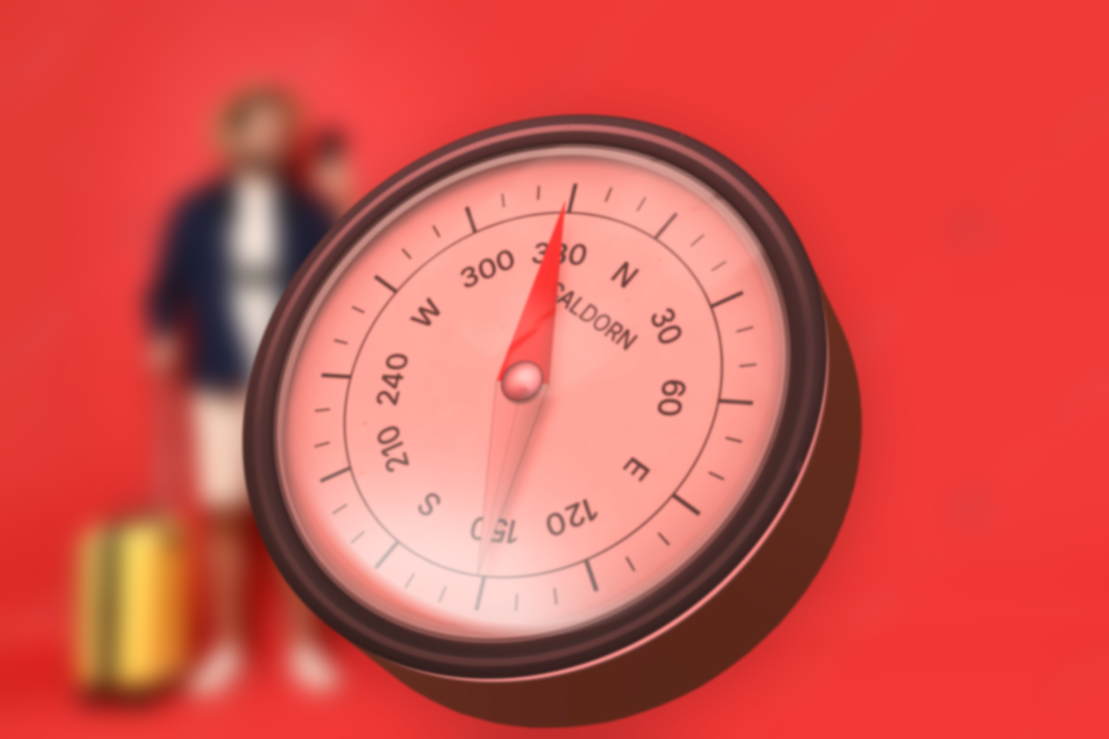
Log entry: 330 °
